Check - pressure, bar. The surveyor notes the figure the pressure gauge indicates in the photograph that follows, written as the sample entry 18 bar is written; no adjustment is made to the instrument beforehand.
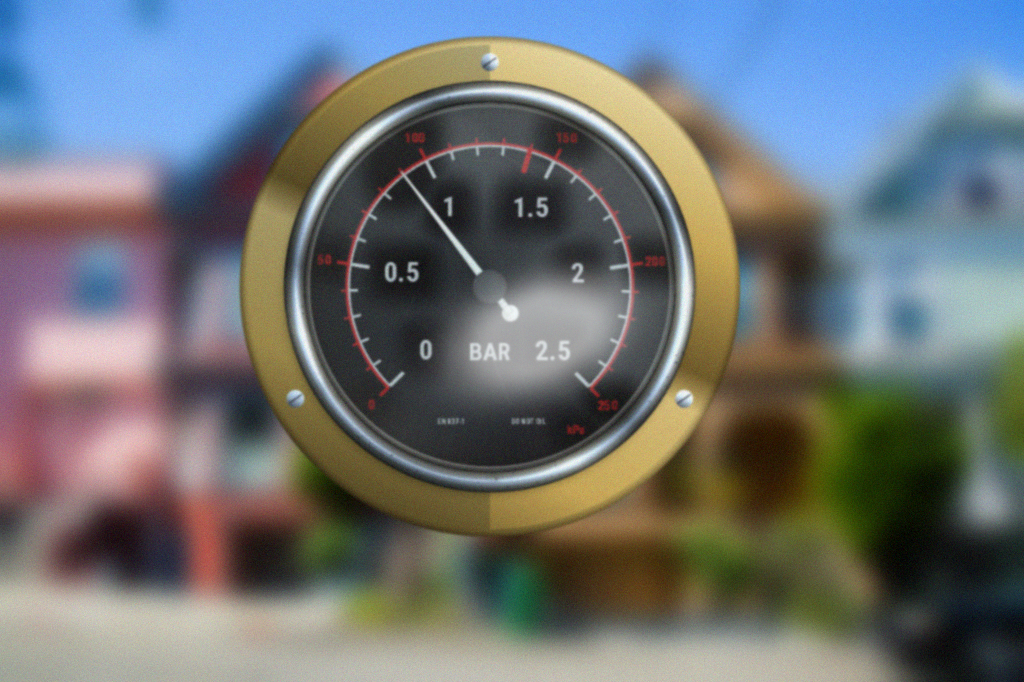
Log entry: 0.9 bar
